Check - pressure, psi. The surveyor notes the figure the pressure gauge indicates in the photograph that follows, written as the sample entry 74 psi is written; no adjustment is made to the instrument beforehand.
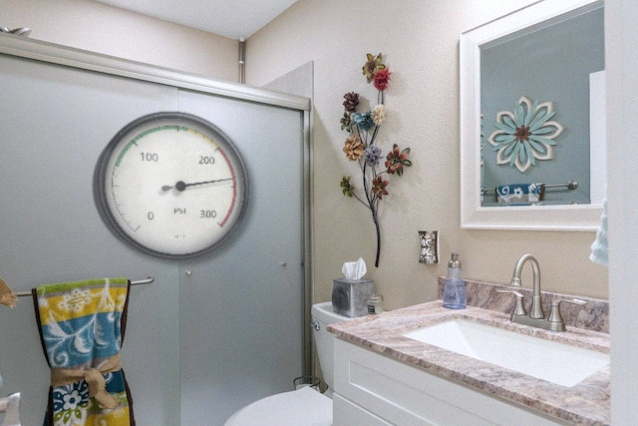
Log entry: 240 psi
